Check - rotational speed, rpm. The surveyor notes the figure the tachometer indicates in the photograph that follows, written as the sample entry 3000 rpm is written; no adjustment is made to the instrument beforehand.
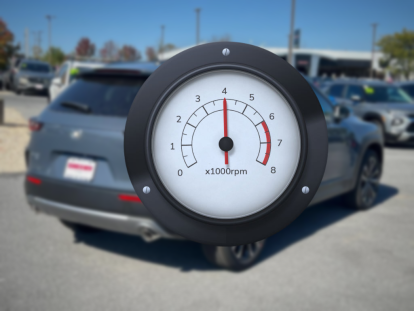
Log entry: 4000 rpm
